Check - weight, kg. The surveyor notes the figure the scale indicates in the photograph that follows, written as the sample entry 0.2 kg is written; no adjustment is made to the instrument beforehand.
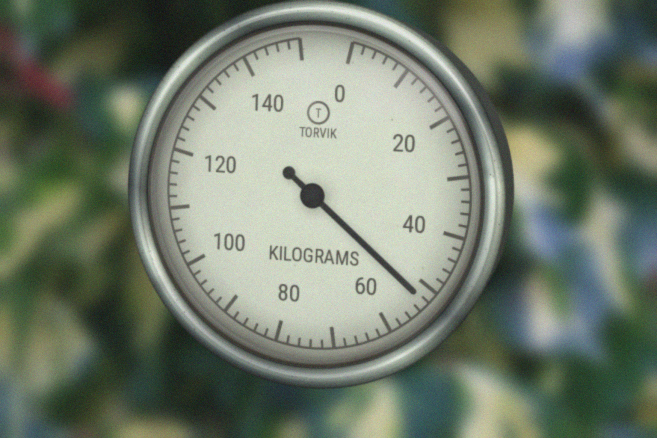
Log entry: 52 kg
